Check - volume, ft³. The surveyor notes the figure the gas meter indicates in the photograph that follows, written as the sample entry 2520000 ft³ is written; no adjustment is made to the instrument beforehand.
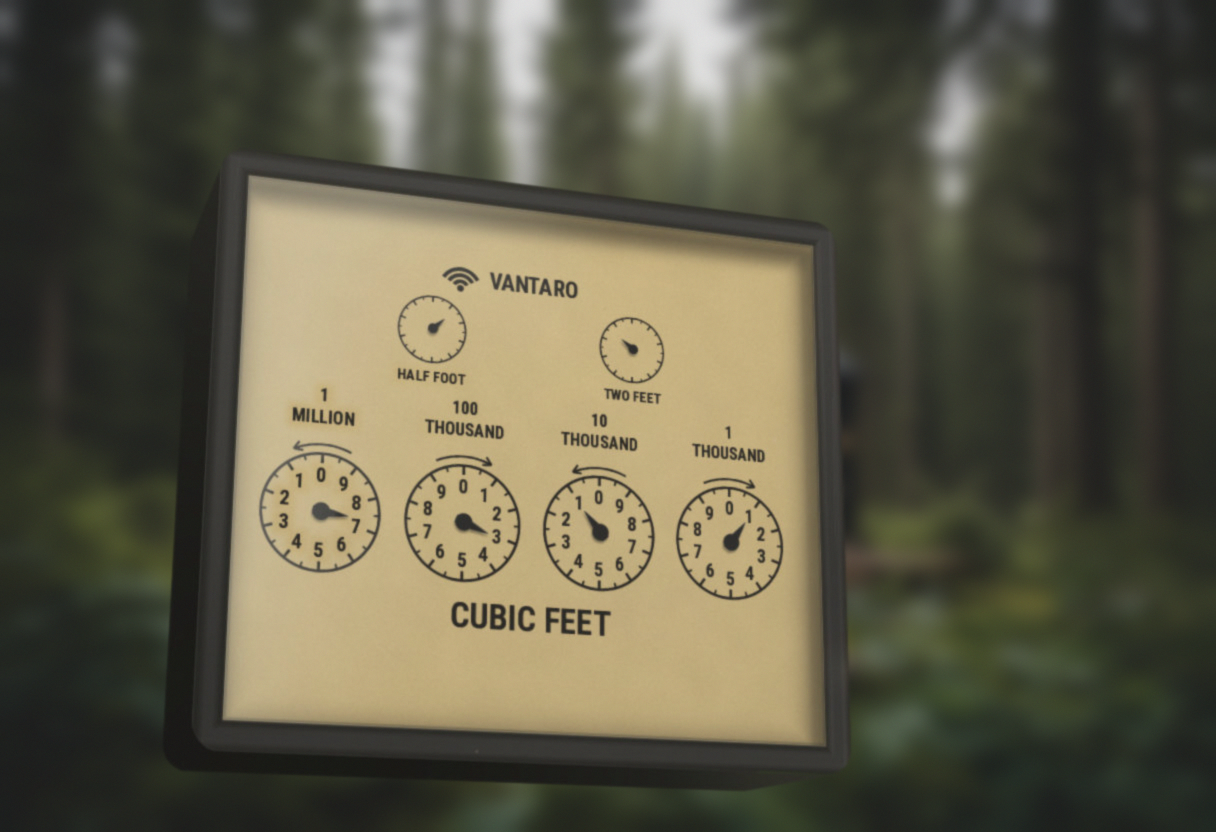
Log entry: 731100 ft³
